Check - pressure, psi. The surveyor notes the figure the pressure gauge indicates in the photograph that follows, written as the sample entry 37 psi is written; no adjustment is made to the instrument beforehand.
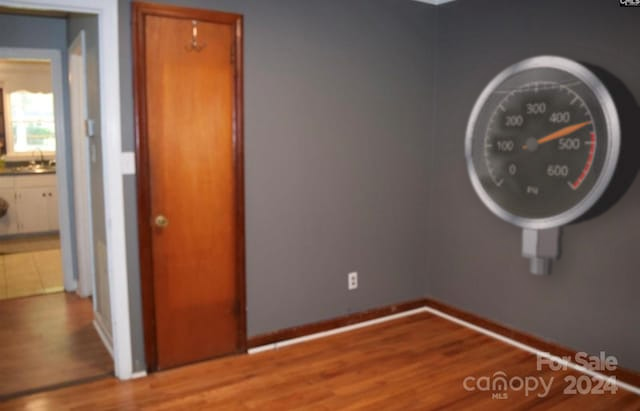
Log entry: 460 psi
